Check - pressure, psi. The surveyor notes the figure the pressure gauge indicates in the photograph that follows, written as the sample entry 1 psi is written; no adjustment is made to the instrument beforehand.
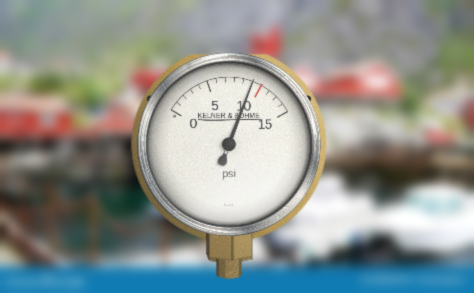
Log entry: 10 psi
